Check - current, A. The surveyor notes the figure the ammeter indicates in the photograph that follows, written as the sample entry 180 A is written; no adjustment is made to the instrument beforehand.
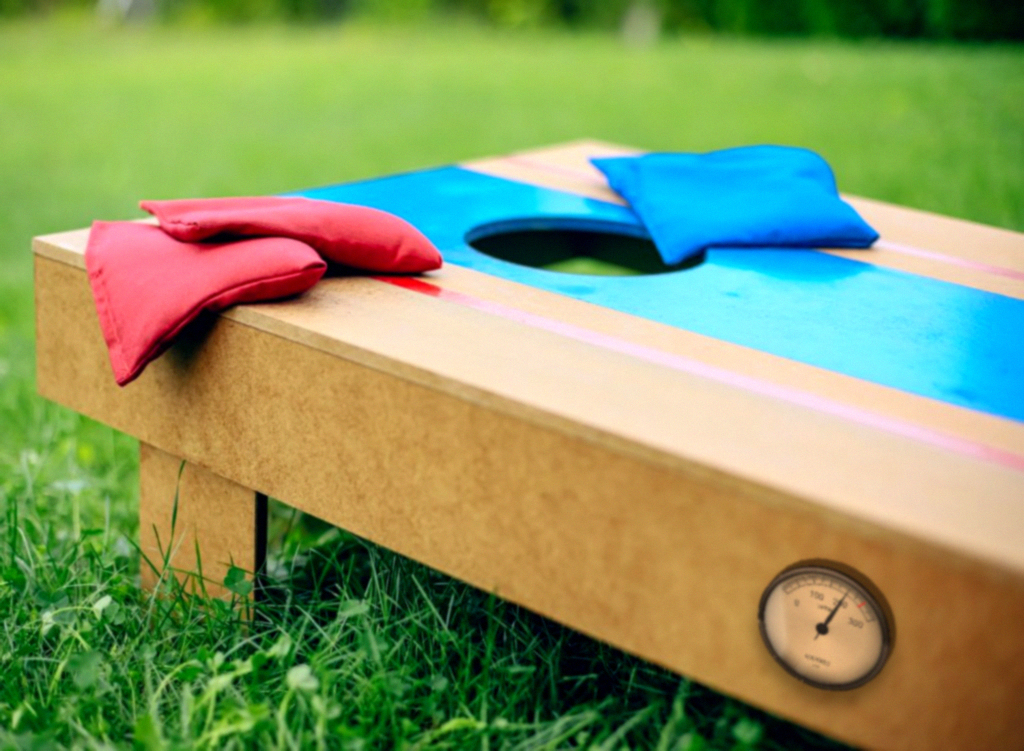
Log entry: 200 A
